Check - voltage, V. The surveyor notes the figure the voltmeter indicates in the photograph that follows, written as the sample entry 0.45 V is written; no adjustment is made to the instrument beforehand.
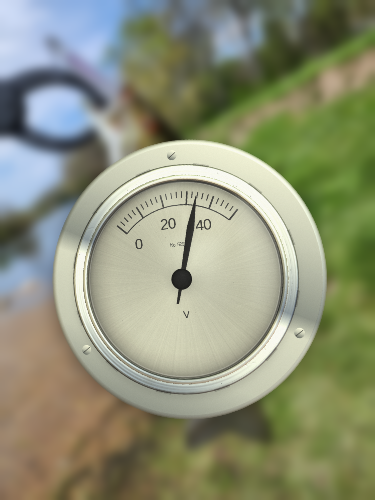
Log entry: 34 V
